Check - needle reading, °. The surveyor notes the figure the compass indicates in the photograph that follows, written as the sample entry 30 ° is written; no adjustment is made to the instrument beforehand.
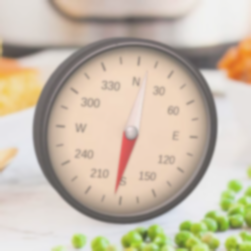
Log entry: 187.5 °
